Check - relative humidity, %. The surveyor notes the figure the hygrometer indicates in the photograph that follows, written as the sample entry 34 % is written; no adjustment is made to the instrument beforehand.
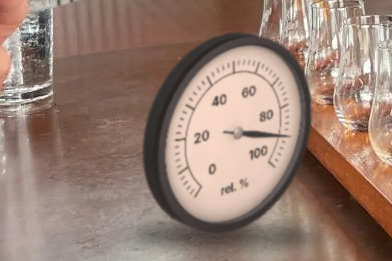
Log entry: 90 %
